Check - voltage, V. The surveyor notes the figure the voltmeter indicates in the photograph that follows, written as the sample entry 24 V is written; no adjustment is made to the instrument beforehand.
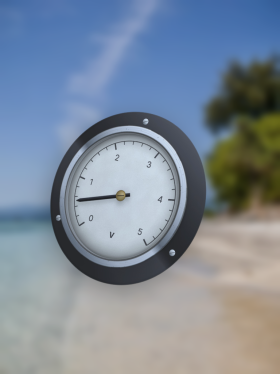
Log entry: 0.5 V
